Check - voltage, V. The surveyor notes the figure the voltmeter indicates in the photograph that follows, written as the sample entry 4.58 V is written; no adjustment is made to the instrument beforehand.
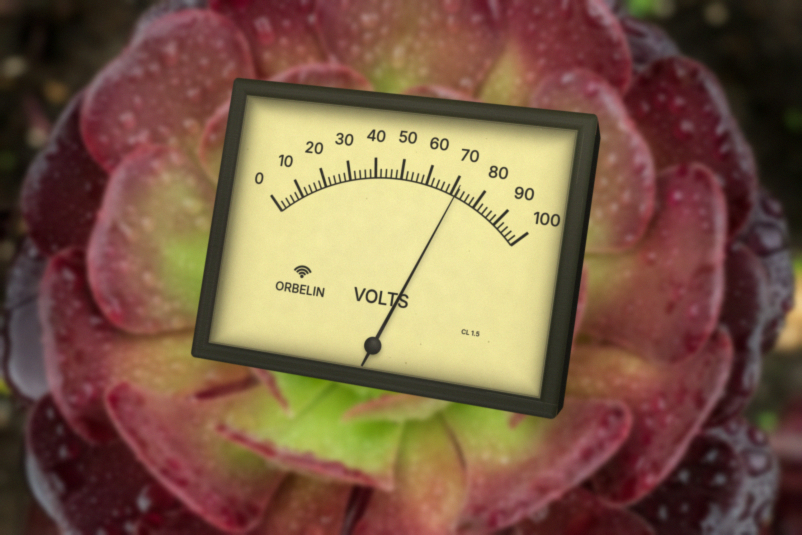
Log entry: 72 V
